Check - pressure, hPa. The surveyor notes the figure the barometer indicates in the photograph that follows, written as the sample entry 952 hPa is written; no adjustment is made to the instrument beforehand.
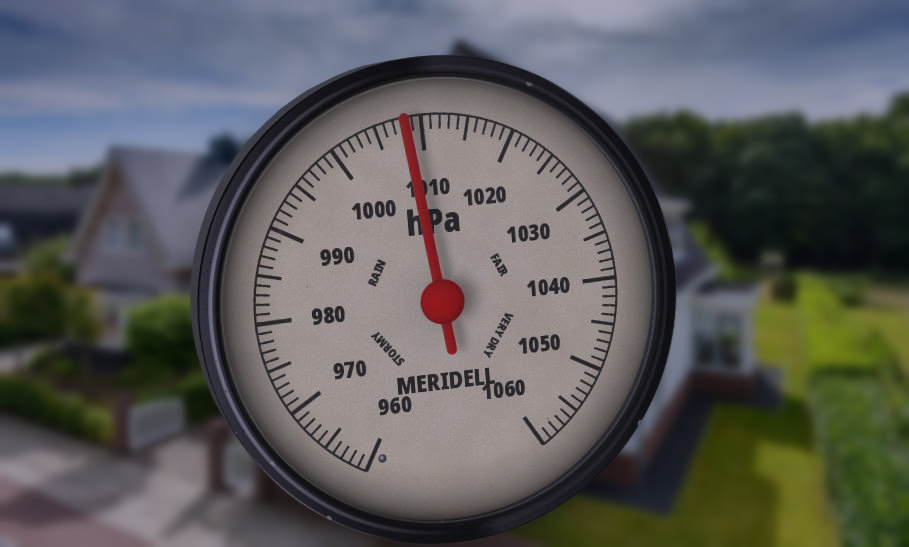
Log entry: 1008 hPa
